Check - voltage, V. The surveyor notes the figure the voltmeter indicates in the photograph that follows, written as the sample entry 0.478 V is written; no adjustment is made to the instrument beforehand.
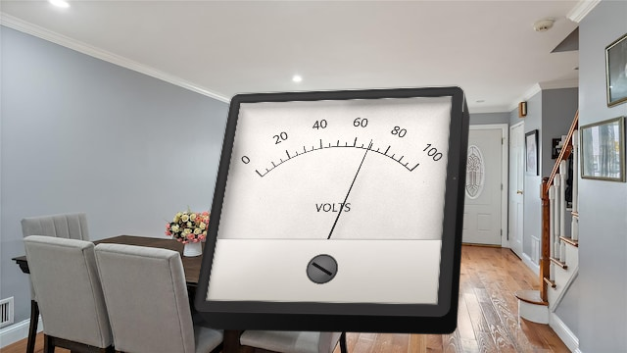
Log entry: 70 V
